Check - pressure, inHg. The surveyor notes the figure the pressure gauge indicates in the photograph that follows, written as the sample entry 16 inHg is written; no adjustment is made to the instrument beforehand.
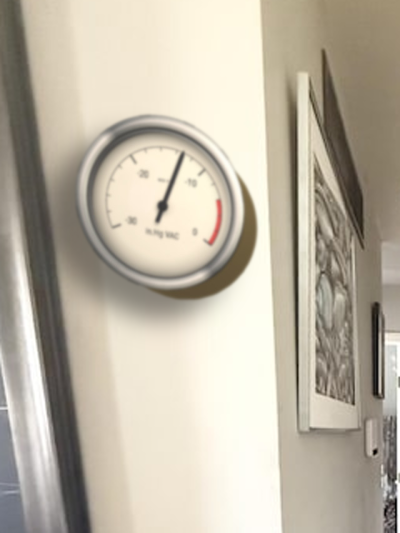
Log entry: -13 inHg
